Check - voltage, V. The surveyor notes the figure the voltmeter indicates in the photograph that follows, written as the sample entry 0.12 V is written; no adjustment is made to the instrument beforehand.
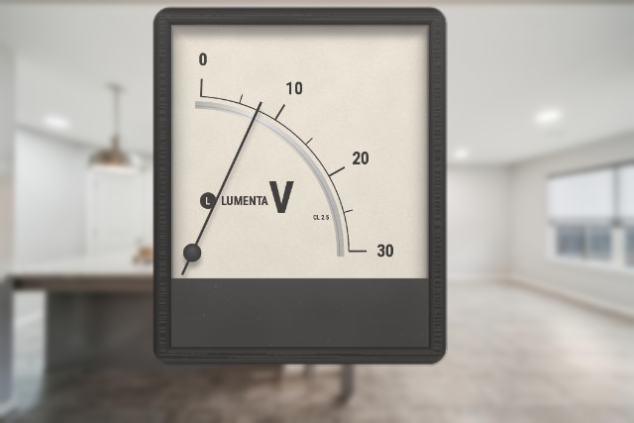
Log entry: 7.5 V
